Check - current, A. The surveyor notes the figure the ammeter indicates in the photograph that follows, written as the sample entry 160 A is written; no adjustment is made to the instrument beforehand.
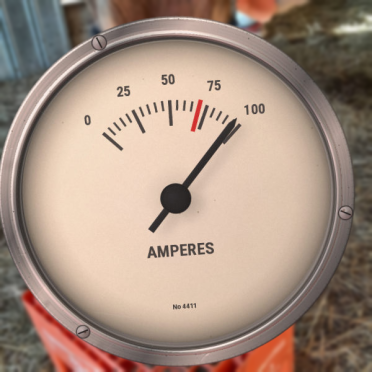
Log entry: 95 A
